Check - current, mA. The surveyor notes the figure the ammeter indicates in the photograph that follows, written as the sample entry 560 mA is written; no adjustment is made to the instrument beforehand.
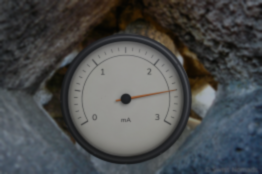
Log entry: 2.5 mA
